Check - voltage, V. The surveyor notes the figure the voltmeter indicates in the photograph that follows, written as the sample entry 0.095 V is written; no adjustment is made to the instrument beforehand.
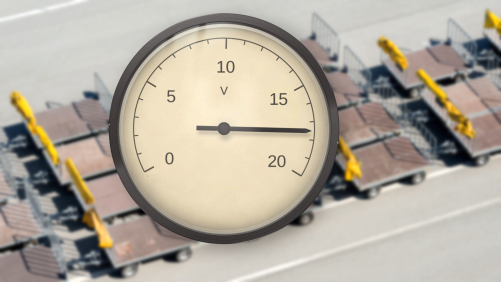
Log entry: 17.5 V
